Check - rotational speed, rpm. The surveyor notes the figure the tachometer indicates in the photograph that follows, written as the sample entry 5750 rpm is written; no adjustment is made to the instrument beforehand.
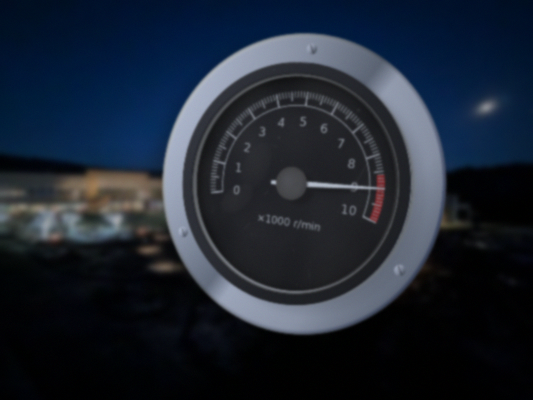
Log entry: 9000 rpm
